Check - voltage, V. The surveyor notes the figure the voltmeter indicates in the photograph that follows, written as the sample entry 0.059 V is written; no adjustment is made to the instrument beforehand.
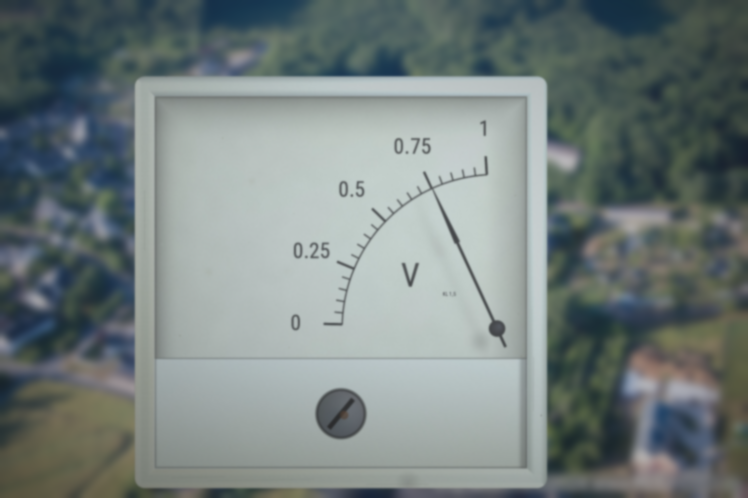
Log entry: 0.75 V
